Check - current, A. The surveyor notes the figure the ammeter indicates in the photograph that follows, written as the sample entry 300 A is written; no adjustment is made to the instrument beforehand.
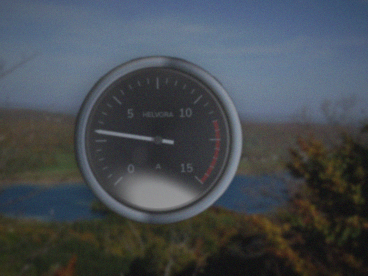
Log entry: 3 A
